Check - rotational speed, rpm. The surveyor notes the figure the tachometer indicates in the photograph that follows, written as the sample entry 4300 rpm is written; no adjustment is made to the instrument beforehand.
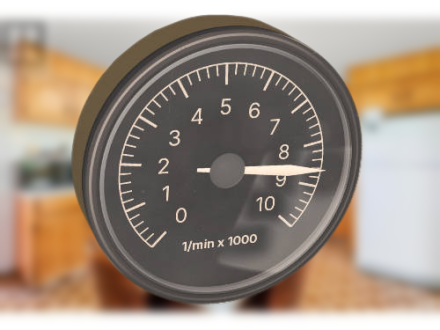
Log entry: 8600 rpm
